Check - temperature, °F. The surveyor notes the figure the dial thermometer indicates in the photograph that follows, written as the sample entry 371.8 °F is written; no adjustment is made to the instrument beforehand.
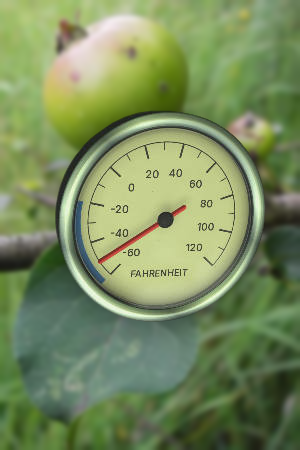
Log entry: -50 °F
